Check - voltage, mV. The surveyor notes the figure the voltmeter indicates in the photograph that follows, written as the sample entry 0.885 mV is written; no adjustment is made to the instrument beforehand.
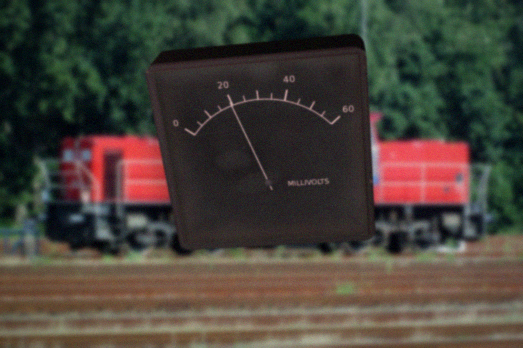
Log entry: 20 mV
